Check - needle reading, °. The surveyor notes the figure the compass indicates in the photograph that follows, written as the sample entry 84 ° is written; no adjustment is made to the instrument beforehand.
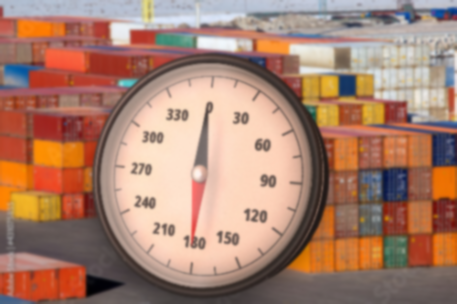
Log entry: 180 °
